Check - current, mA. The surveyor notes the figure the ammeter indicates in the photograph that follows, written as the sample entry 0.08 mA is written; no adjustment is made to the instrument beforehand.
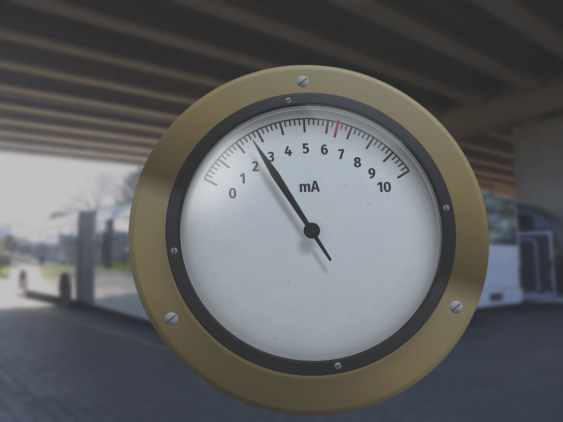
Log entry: 2.6 mA
